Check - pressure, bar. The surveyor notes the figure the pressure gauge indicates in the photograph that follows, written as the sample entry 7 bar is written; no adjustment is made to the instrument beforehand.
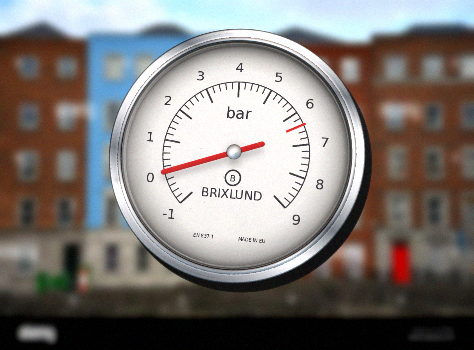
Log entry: 0 bar
